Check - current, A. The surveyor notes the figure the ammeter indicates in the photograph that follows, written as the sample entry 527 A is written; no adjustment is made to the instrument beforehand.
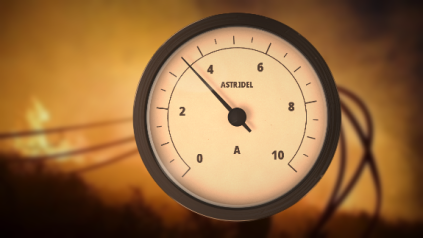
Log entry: 3.5 A
